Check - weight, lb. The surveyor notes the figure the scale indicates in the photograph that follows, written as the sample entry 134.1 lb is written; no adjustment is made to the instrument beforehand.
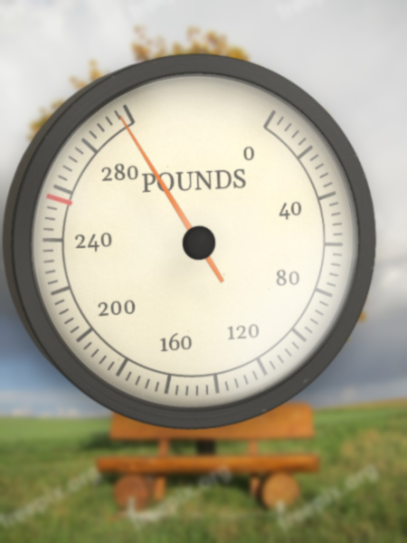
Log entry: 296 lb
